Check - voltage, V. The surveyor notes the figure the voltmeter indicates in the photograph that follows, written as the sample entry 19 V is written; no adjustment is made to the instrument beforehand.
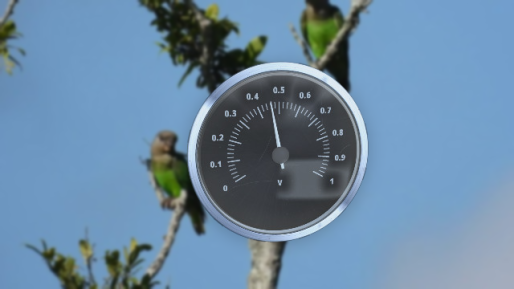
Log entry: 0.46 V
